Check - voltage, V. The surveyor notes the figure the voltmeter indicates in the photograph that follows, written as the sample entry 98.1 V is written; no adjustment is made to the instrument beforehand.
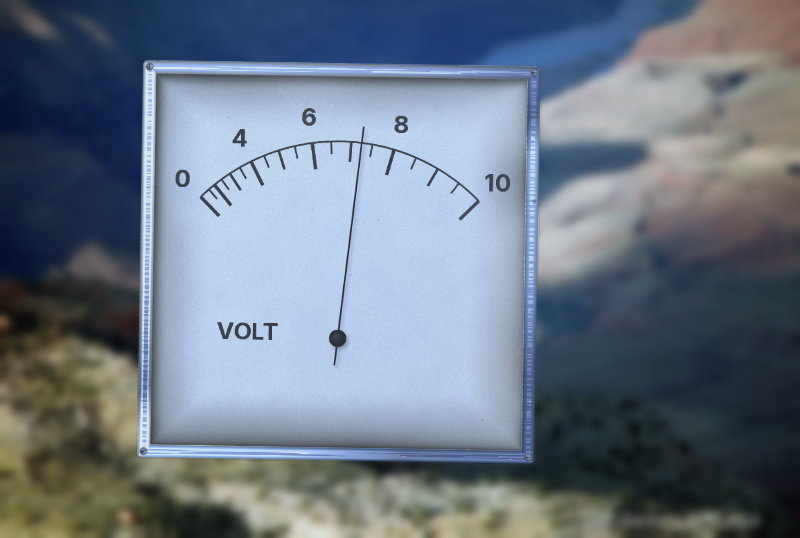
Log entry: 7.25 V
